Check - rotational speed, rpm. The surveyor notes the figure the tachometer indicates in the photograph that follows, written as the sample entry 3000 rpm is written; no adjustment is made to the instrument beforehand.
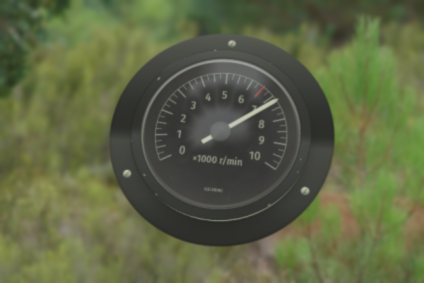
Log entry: 7250 rpm
